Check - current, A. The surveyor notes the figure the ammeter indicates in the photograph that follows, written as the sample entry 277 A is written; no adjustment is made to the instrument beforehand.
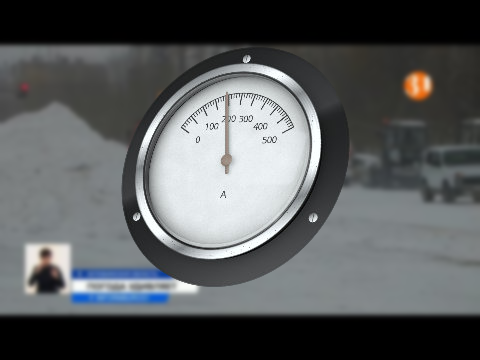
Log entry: 200 A
